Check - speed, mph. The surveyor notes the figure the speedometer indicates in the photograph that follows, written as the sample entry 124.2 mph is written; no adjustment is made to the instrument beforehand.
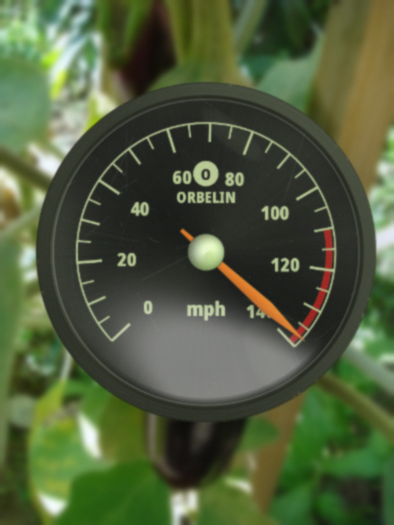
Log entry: 137.5 mph
